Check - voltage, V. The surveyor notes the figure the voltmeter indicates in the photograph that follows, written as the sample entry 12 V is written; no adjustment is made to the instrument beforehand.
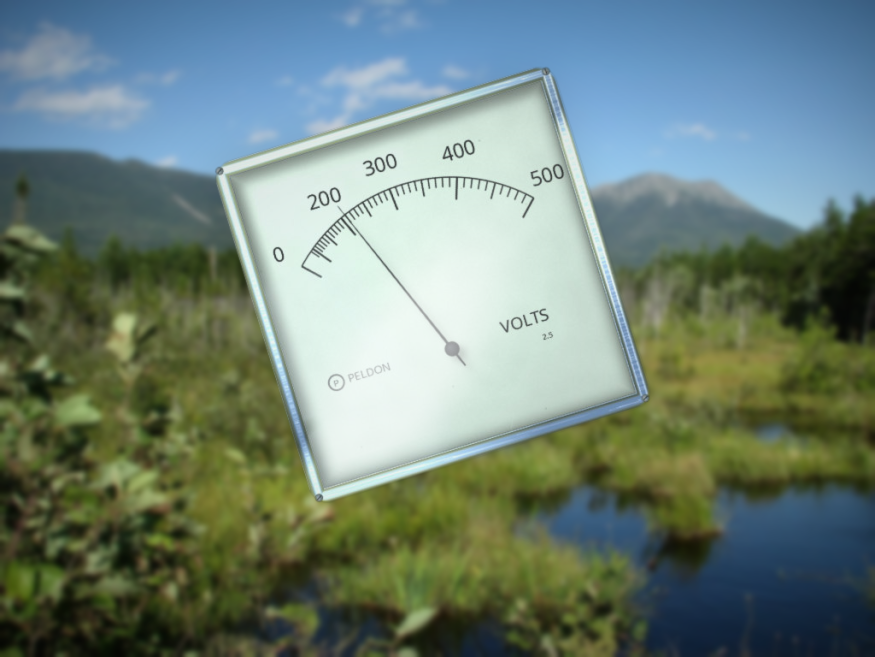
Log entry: 210 V
